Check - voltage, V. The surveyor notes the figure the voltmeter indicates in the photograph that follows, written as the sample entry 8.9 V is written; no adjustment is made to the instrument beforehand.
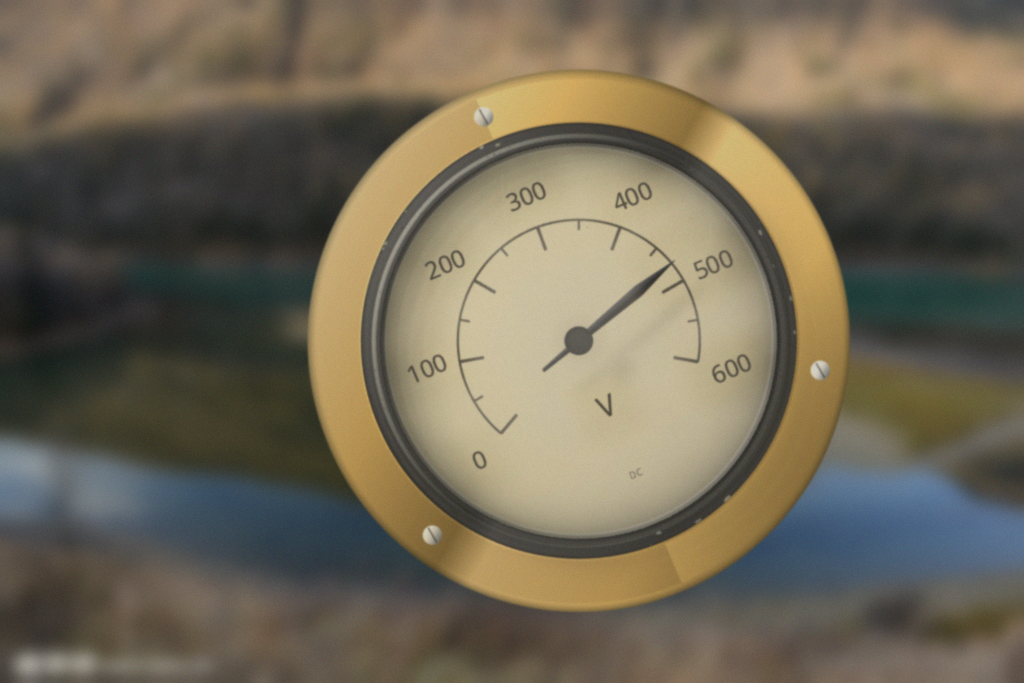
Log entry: 475 V
